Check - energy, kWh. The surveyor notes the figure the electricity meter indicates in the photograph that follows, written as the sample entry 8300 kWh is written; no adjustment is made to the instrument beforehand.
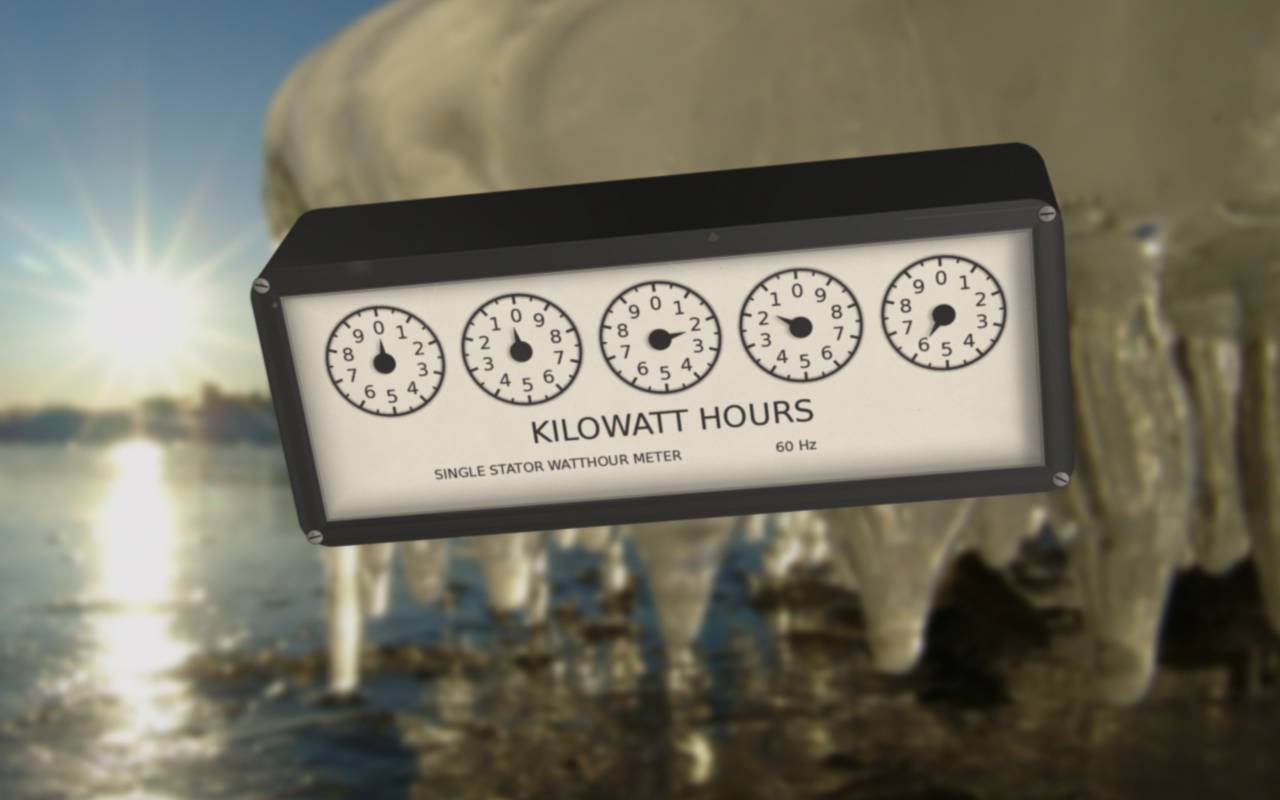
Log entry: 216 kWh
